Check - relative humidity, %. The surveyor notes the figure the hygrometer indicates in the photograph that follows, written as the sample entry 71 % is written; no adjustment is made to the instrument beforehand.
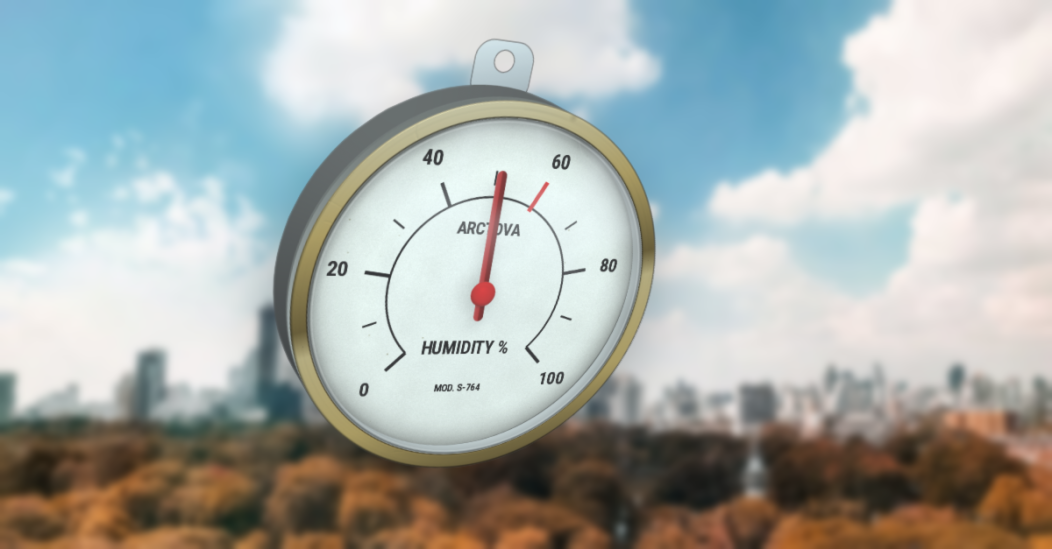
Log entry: 50 %
